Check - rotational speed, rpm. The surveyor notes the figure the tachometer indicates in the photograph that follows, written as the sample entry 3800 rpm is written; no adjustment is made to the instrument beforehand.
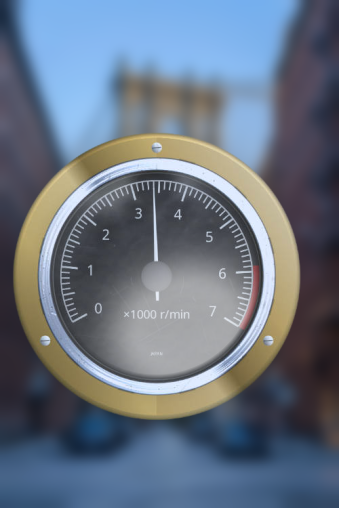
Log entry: 3400 rpm
